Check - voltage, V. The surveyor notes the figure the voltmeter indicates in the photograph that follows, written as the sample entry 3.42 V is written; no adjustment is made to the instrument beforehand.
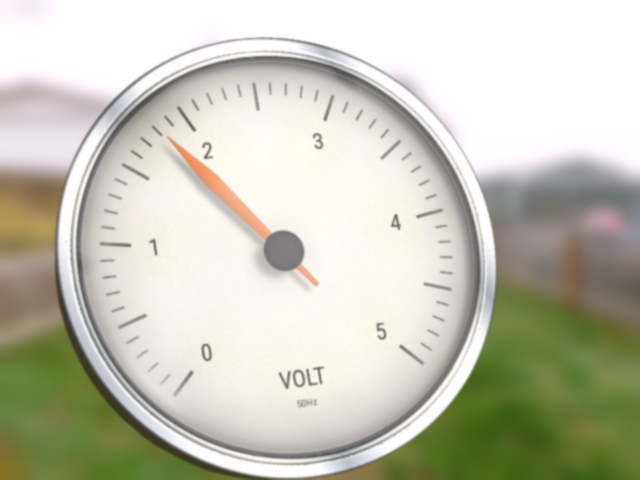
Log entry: 1.8 V
